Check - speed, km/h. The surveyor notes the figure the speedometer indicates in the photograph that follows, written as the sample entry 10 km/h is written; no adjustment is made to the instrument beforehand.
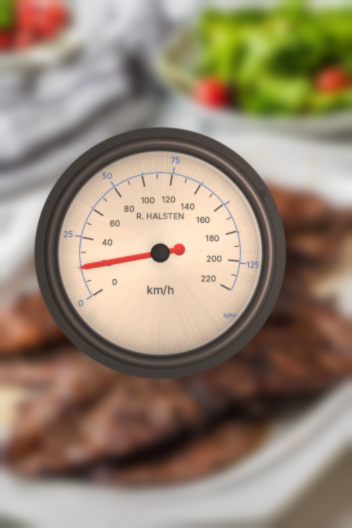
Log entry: 20 km/h
